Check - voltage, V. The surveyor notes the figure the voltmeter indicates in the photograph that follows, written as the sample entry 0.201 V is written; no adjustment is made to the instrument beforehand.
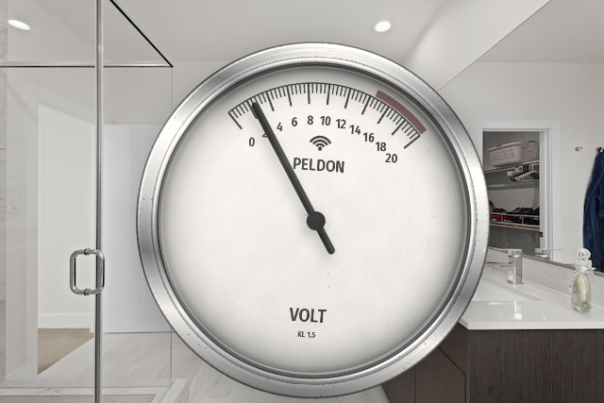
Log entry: 2.4 V
